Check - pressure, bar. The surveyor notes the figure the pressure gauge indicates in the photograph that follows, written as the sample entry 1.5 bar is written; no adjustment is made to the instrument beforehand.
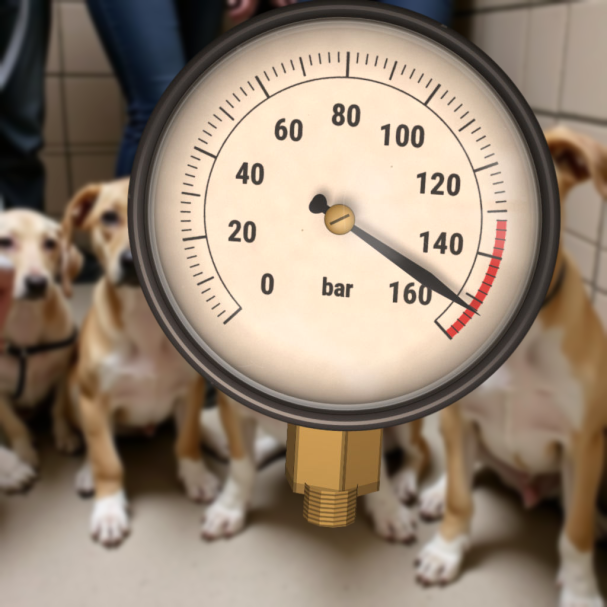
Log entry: 152 bar
